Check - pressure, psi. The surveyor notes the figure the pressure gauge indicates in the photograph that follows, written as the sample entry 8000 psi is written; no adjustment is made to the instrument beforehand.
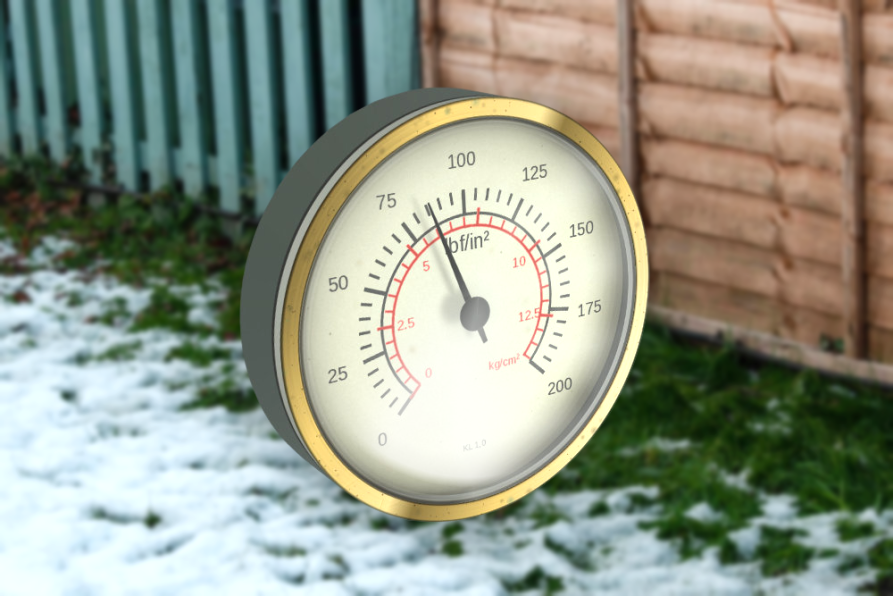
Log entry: 85 psi
